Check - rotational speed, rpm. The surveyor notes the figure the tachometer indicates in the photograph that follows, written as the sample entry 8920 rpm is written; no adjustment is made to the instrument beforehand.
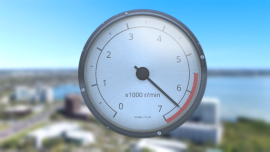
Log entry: 6500 rpm
